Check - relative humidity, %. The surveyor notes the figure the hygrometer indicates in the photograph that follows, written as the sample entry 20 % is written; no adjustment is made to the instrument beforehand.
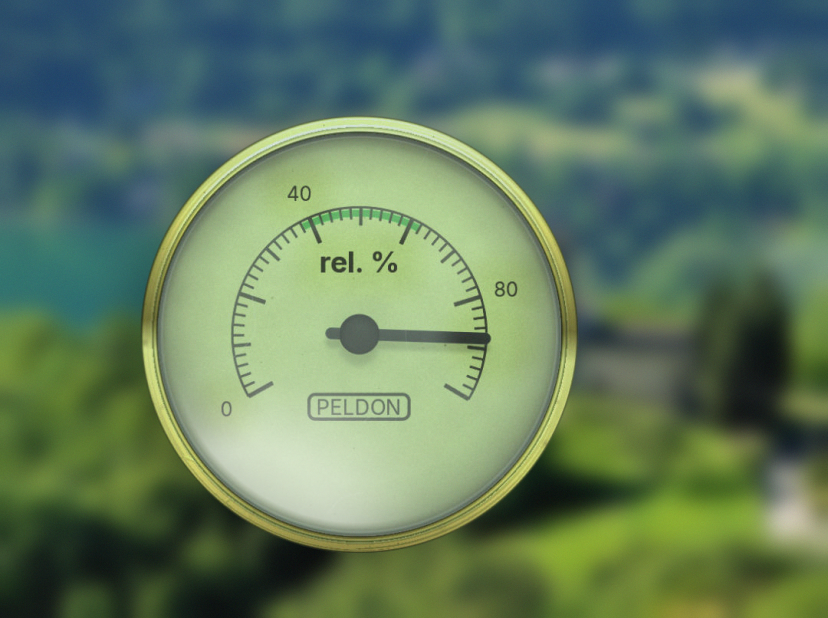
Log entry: 88 %
